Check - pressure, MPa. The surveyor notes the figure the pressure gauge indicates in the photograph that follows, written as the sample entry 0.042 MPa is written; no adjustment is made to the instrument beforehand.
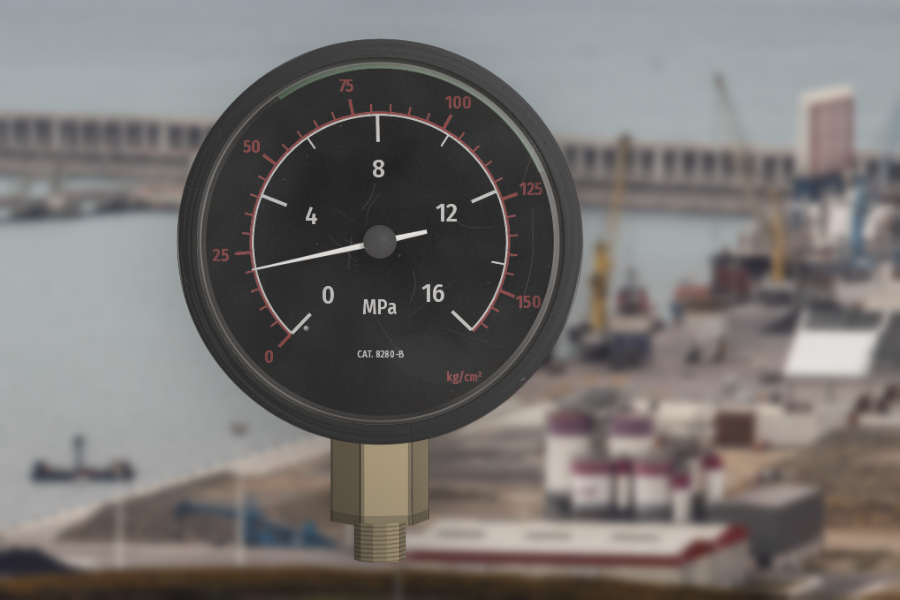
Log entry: 2 MPa
